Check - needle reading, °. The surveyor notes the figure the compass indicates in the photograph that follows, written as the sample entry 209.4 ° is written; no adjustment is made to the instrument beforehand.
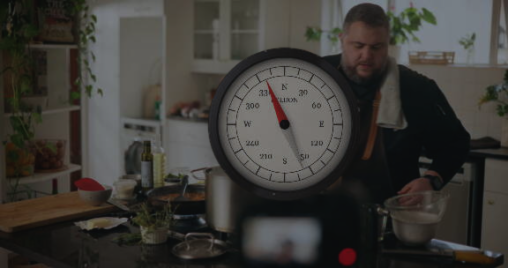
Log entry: 337.5 °
